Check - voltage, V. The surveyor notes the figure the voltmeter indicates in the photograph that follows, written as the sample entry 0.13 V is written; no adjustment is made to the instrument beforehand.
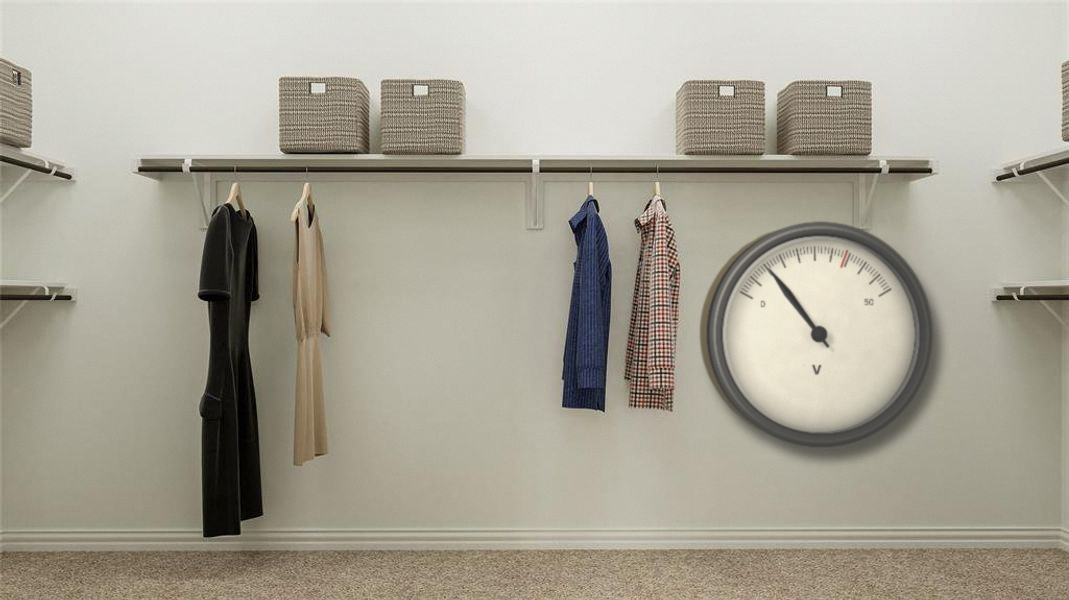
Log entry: 10 V
